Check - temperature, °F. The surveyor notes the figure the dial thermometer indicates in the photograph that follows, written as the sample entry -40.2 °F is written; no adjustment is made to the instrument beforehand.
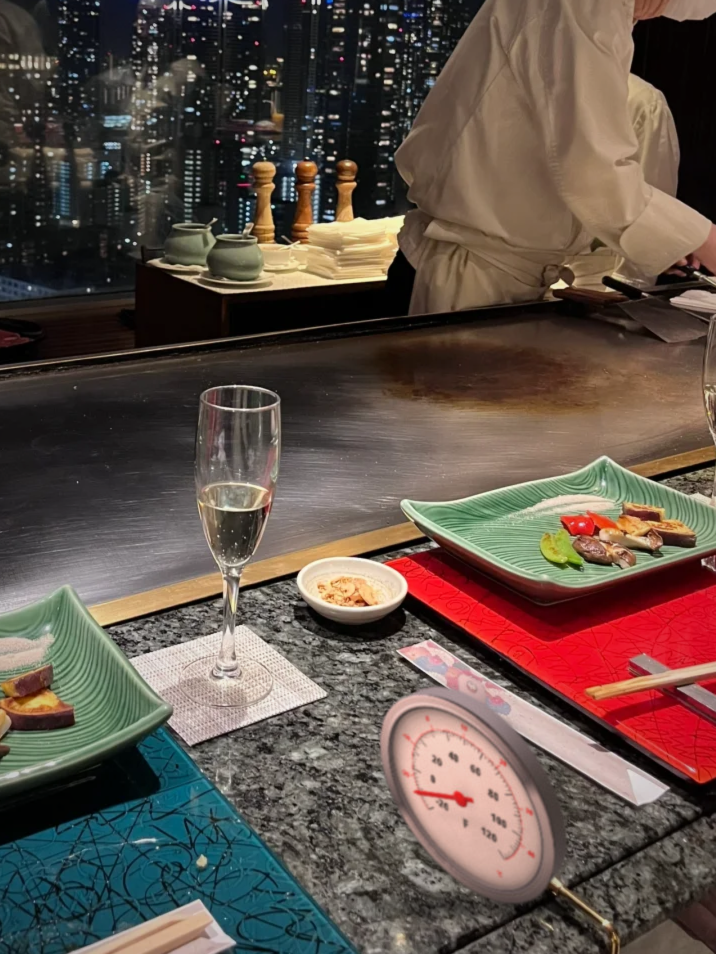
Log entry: -10 °F
